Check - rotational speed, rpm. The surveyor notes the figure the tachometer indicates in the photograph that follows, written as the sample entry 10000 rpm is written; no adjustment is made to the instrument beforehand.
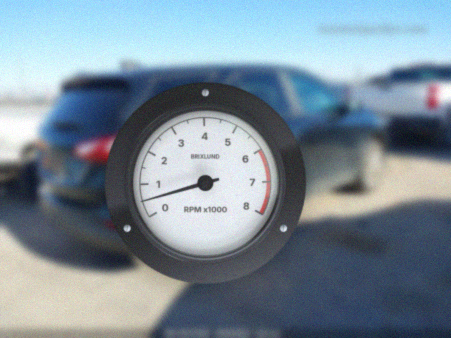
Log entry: 500 rpm
